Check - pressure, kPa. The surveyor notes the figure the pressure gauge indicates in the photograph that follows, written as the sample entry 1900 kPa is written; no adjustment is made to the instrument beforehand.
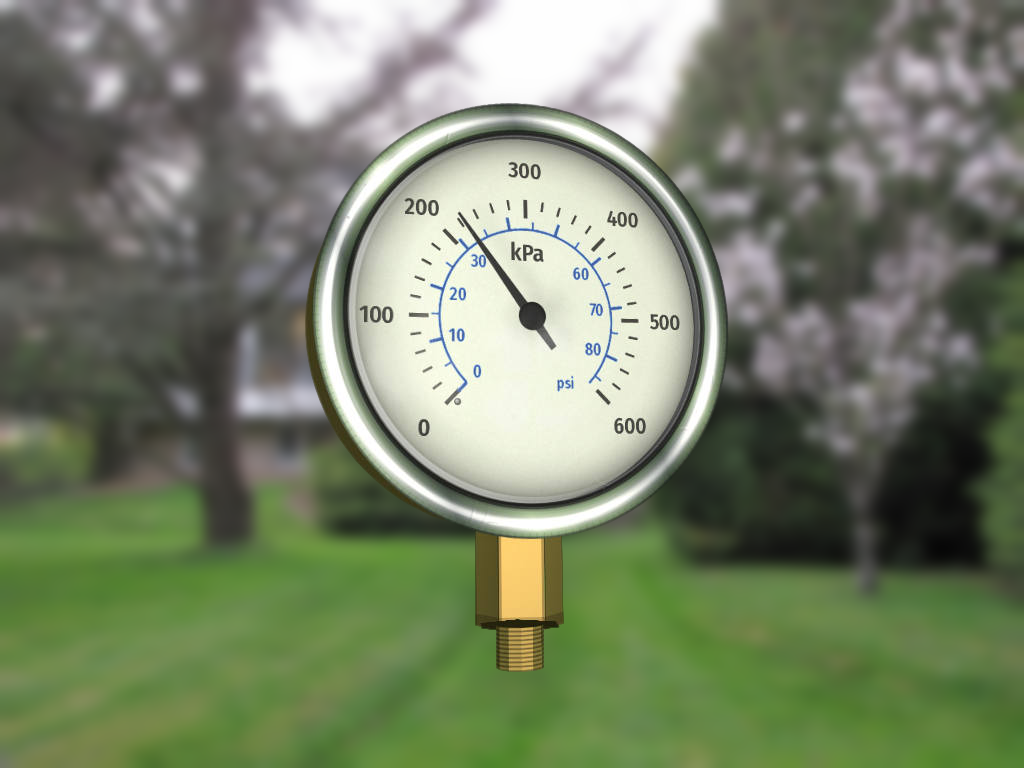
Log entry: 220 kPa
